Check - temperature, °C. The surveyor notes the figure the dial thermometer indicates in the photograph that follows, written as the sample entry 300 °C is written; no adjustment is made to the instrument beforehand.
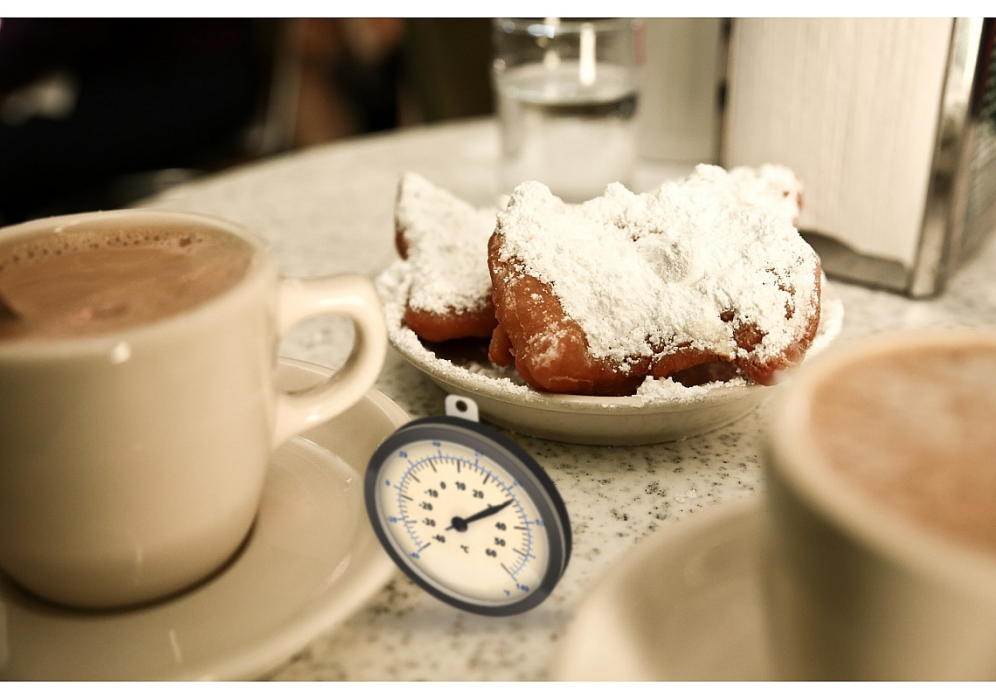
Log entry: 30 °C
